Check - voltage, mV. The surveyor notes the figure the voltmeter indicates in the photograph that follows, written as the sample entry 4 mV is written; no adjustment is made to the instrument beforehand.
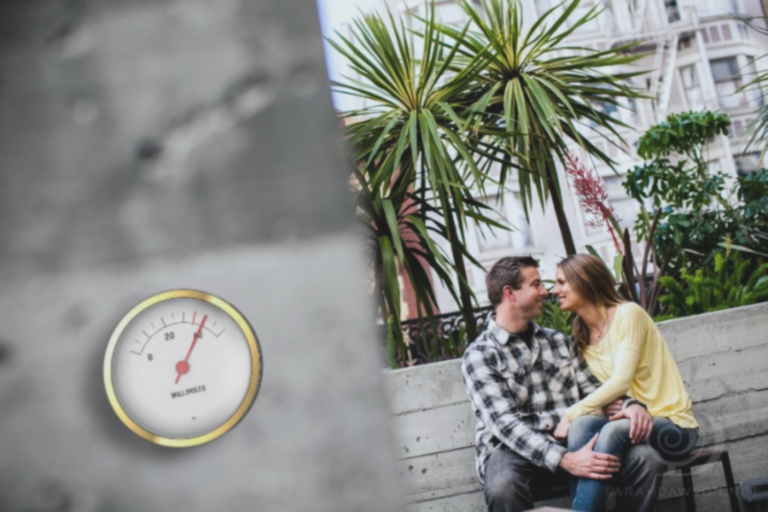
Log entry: 40 mV
